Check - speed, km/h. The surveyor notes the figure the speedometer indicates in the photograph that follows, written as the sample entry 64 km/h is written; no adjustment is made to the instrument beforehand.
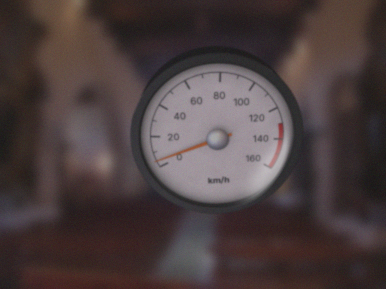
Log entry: 5 km/h
